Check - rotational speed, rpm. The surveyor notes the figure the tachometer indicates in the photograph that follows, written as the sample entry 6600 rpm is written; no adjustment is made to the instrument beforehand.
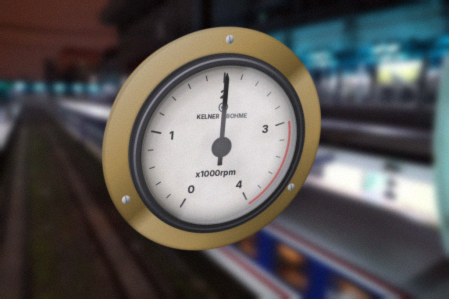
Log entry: 2000 rpm
